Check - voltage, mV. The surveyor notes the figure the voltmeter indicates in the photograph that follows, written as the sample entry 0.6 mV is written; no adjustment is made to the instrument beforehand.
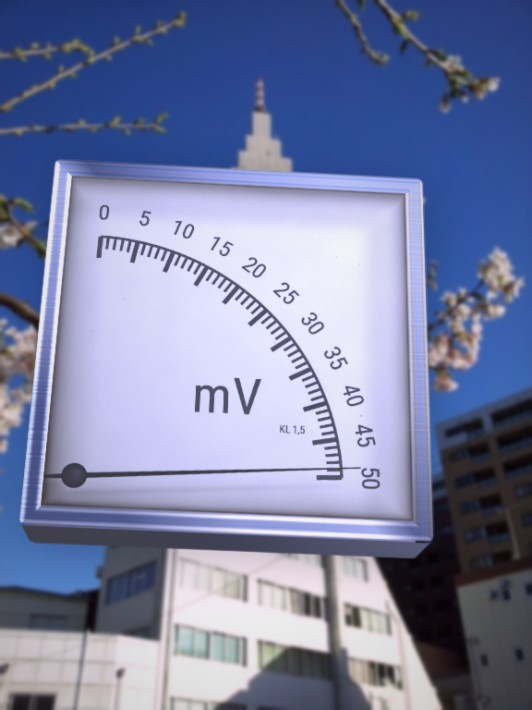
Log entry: 49 mV
